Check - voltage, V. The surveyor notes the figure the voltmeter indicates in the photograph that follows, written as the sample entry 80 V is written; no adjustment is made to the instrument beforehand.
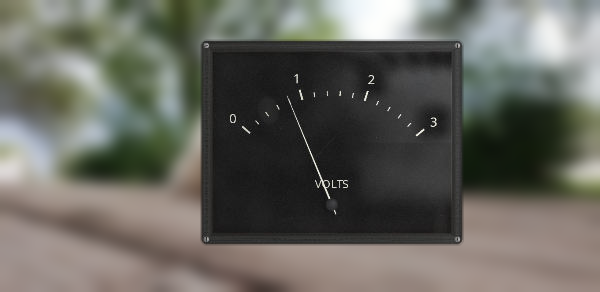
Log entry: 0.8 V
